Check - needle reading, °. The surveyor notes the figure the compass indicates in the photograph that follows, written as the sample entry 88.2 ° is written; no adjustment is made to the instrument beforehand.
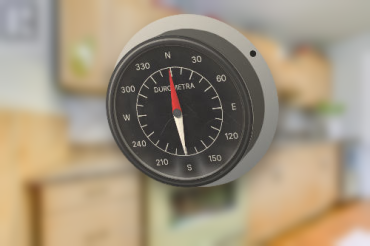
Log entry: 0 °
